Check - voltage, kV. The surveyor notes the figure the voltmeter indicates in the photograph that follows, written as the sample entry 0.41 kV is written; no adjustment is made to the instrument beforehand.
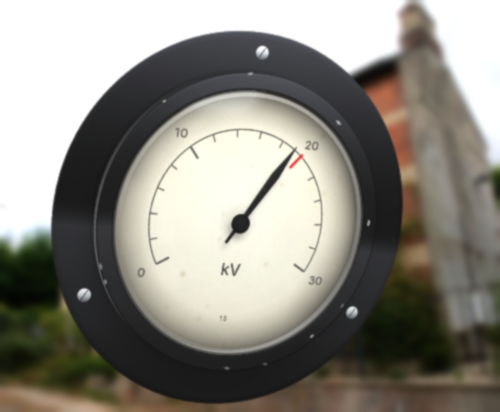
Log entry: 19 kV
